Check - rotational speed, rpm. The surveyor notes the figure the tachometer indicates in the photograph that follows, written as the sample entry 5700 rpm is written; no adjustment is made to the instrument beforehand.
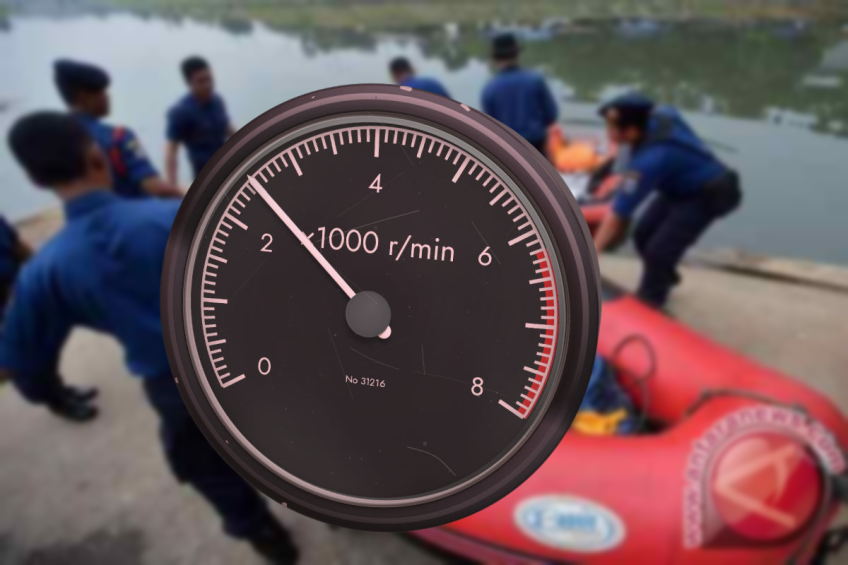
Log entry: 2500 rpm
